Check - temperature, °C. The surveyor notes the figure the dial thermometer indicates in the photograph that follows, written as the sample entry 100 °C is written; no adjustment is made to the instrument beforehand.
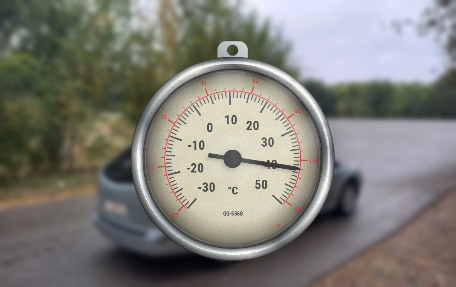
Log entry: 40 °C
